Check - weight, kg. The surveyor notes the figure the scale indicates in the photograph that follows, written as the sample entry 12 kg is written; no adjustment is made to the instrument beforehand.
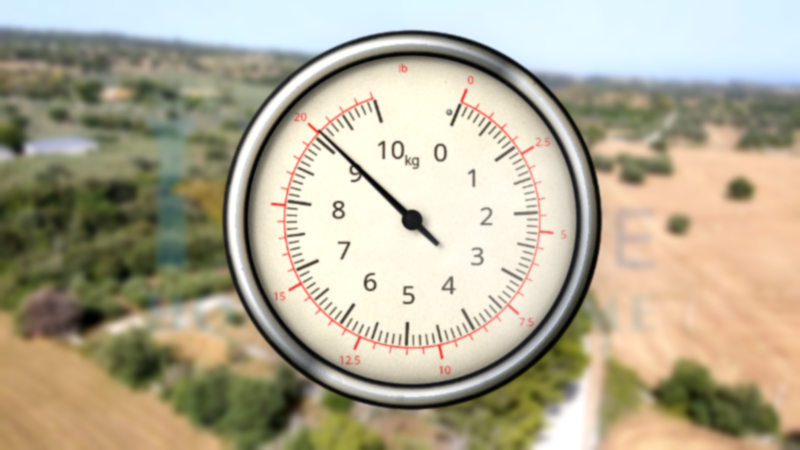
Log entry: 9.1 kg
